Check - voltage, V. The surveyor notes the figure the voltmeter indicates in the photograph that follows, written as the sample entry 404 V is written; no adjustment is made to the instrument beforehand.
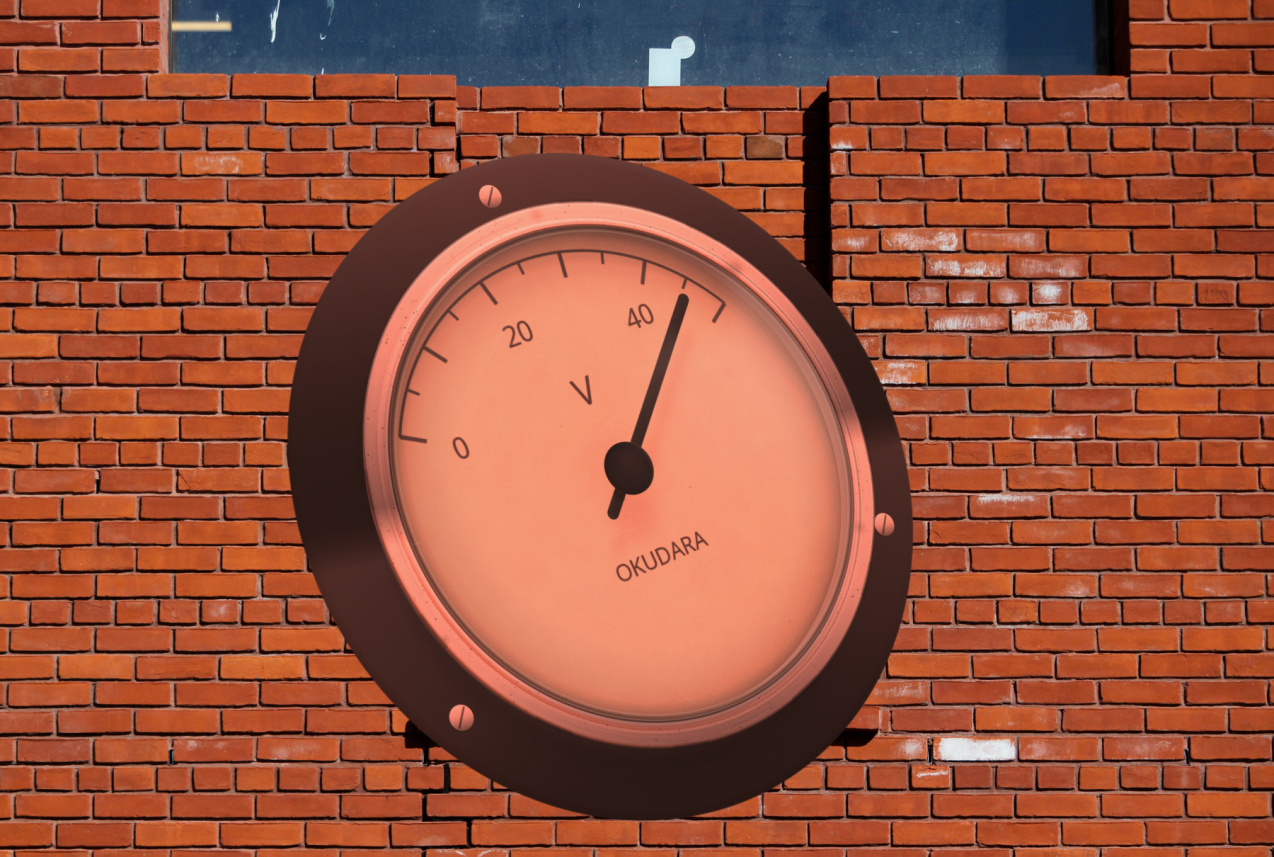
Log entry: 45 V
